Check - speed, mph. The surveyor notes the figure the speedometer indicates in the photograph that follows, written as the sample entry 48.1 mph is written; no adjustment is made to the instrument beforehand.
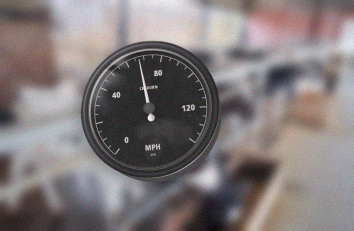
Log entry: 67.5 mph
